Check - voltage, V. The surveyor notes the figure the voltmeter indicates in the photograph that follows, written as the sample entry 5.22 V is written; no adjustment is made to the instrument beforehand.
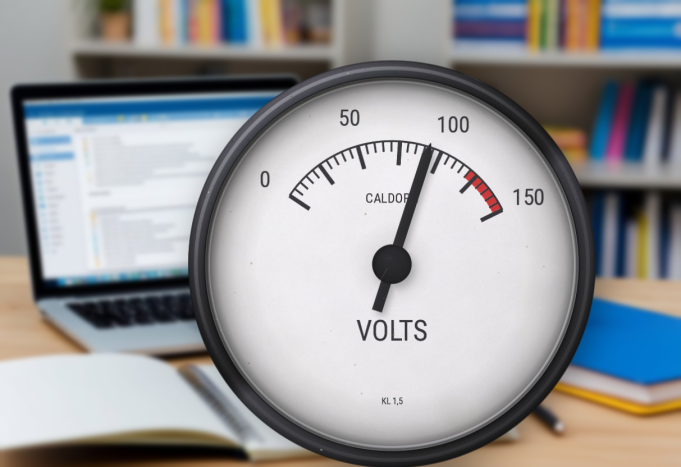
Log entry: 92.5 V
